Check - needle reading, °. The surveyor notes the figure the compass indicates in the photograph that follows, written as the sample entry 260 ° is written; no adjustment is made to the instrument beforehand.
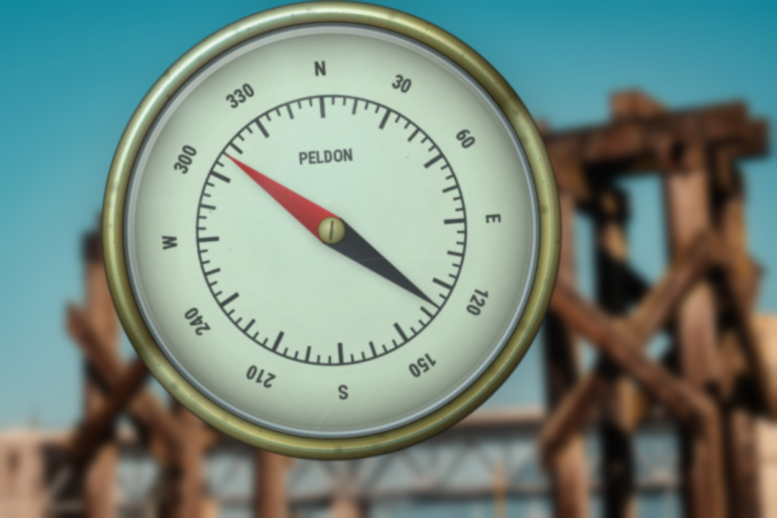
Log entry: 310 °
